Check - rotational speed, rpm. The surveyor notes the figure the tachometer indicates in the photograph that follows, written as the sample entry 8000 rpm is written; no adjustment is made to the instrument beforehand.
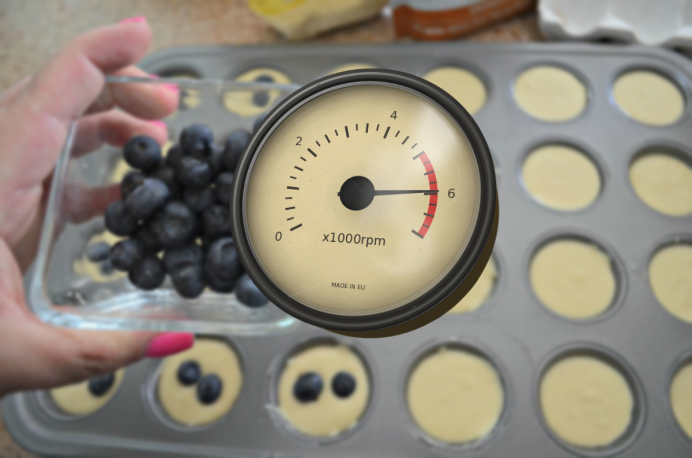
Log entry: 6000 rpm
